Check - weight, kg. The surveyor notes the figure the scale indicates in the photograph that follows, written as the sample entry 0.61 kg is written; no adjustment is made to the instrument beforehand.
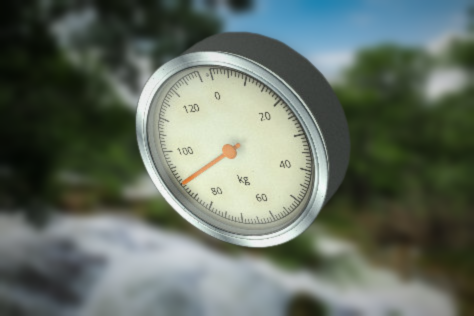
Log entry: 90 kg
